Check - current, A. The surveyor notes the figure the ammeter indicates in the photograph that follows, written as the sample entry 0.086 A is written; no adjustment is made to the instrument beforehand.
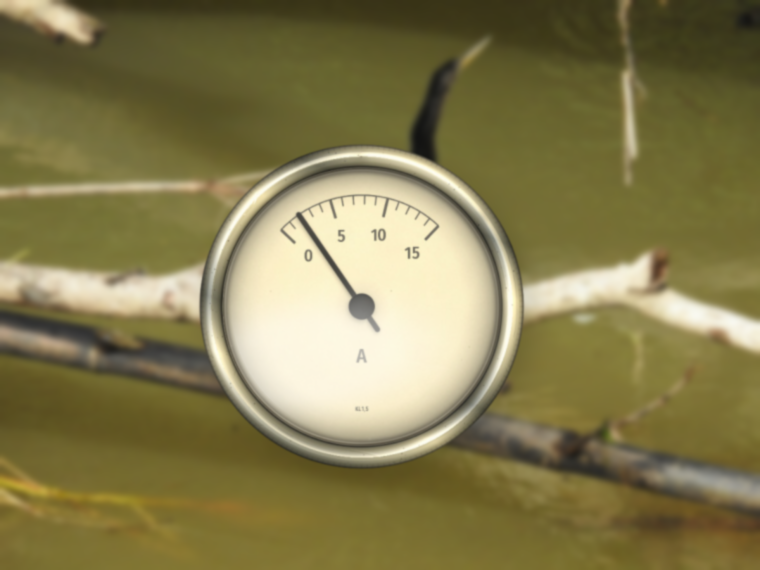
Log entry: 2 A
